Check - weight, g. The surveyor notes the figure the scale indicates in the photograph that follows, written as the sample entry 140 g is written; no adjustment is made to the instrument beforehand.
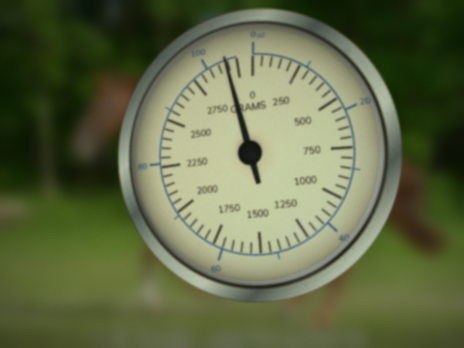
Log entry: 2950 g
